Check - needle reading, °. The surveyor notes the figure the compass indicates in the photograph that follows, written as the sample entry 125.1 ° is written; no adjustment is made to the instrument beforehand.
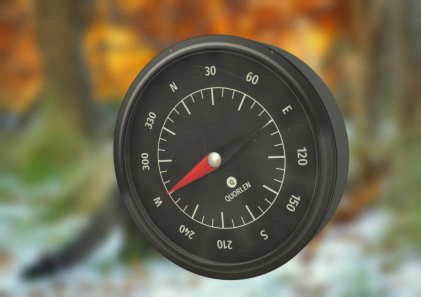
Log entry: 270 °
